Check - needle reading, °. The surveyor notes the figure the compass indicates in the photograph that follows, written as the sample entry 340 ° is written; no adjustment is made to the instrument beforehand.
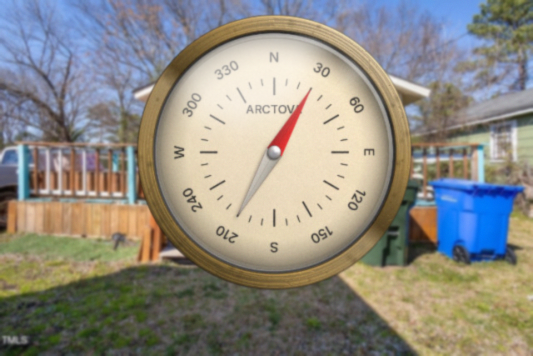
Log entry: 30 °
